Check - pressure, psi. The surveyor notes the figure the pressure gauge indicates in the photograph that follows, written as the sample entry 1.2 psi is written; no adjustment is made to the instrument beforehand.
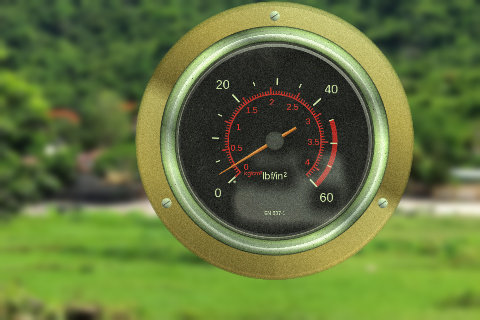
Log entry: 2.5 psi
